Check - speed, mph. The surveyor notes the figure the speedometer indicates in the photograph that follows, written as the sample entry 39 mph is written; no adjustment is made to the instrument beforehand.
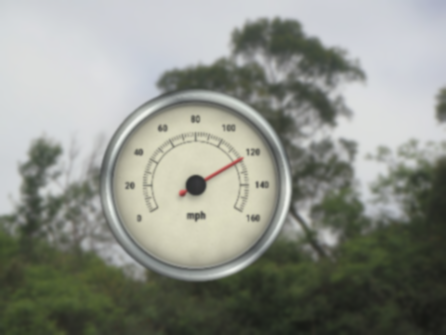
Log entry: 120 mph
